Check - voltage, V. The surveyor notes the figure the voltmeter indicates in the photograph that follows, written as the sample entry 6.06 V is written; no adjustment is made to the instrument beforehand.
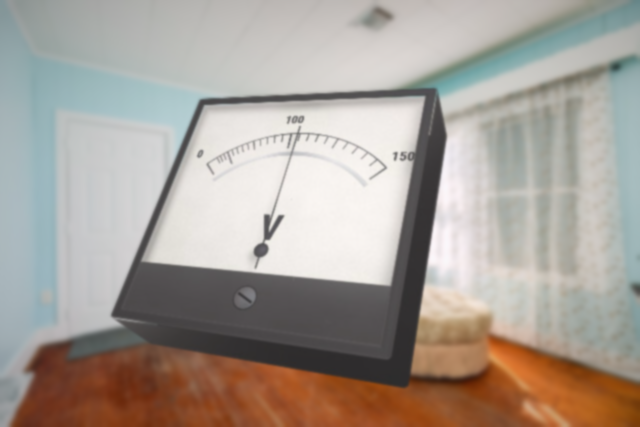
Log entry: 105 V
